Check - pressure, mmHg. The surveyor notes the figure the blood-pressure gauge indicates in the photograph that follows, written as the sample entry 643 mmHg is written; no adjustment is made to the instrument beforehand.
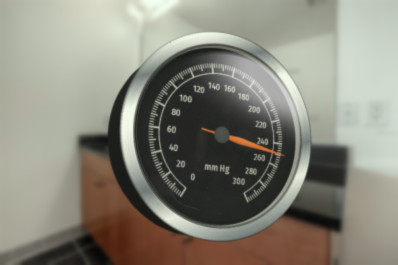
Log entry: 250 mmHg
